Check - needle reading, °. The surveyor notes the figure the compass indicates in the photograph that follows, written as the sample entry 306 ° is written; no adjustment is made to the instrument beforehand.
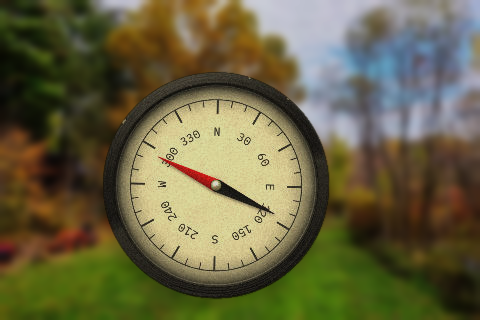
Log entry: 295 °
